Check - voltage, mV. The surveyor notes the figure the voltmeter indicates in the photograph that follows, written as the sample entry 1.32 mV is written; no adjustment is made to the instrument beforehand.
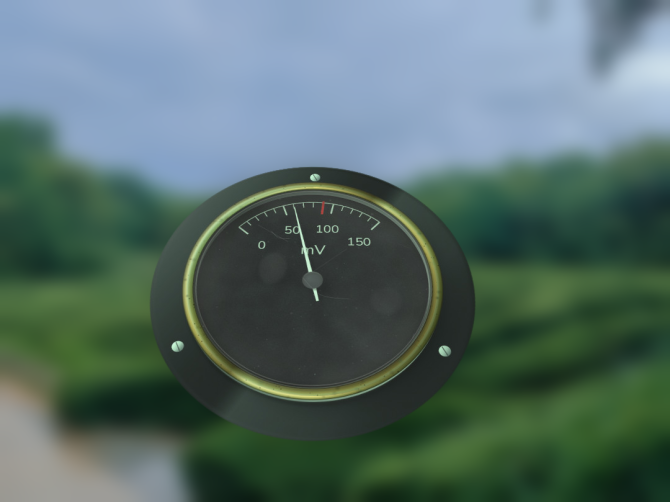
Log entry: 60 mV
